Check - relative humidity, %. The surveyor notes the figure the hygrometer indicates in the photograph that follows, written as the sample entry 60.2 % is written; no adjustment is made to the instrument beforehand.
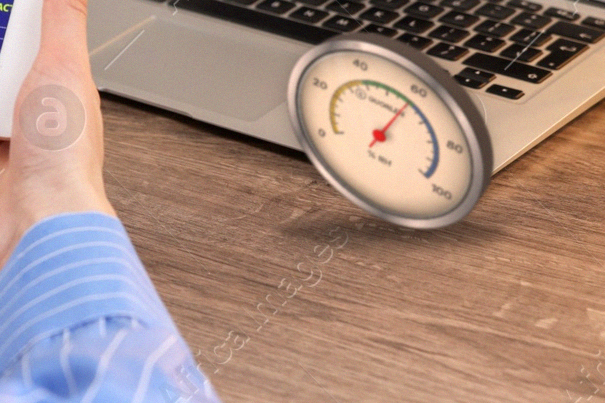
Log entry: 60 %
